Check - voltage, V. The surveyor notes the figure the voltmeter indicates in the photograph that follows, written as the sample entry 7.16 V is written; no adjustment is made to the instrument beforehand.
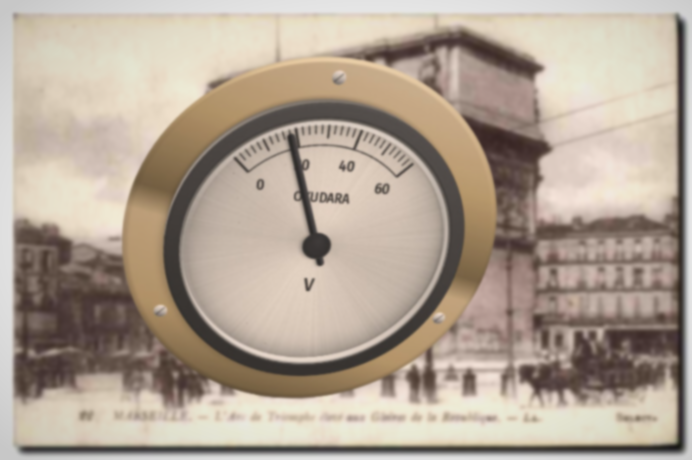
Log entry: 18 V
